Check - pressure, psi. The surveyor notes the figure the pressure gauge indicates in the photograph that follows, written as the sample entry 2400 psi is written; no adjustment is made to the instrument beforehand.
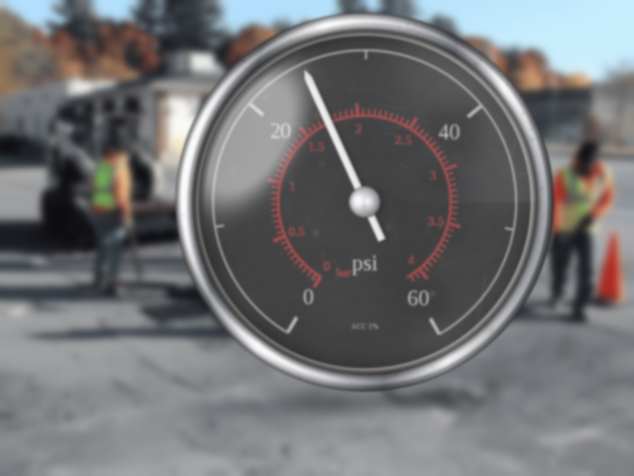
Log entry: 25 psi
